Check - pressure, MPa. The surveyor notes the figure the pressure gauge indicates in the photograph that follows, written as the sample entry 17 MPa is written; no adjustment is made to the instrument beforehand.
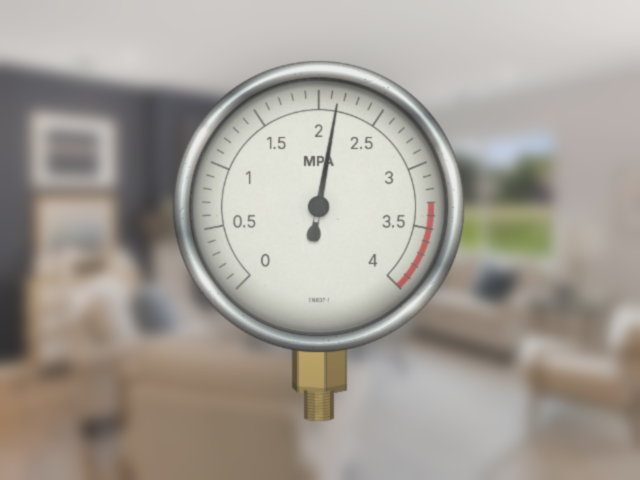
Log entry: 2.15 MPa
